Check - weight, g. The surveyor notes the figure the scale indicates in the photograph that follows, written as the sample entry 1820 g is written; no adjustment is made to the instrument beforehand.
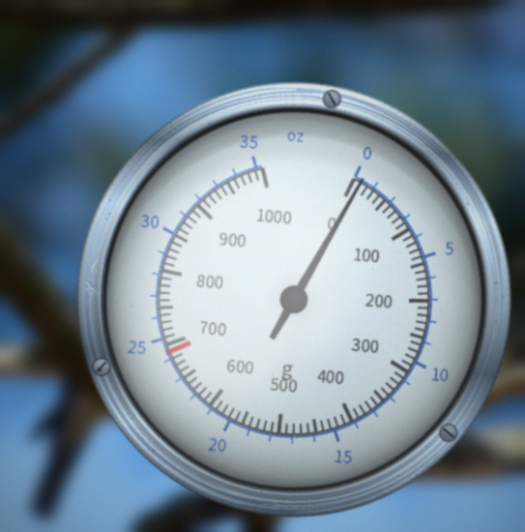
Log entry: 10 g
